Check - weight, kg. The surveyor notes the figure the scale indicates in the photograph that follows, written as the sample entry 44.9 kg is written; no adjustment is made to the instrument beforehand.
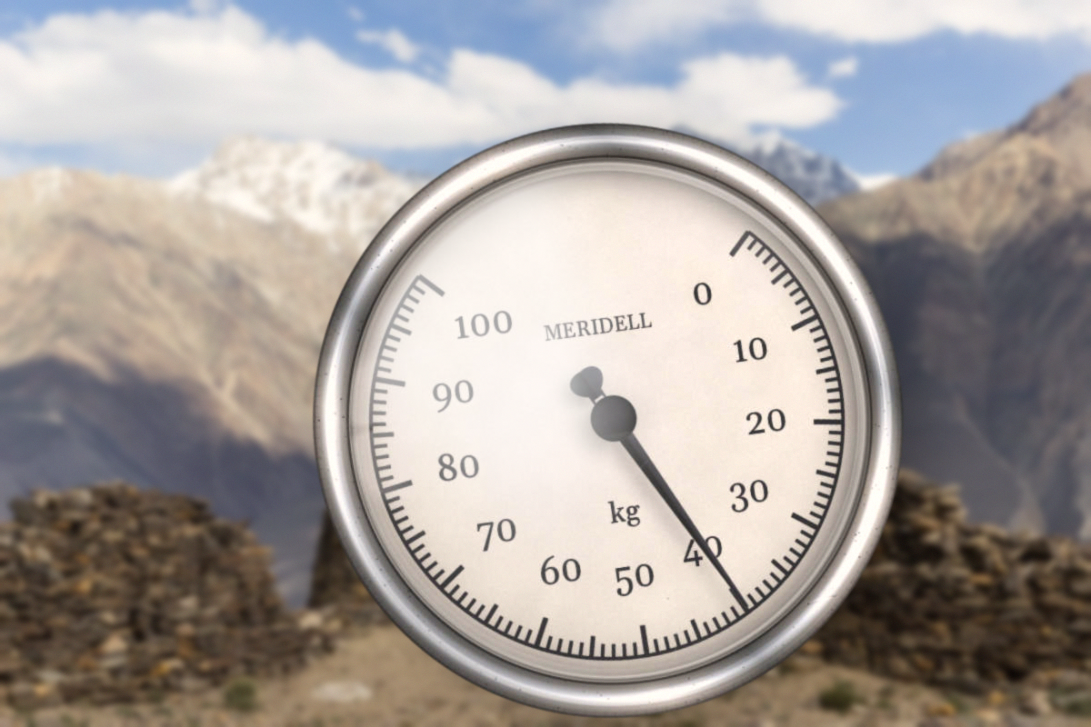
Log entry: 40 kg
